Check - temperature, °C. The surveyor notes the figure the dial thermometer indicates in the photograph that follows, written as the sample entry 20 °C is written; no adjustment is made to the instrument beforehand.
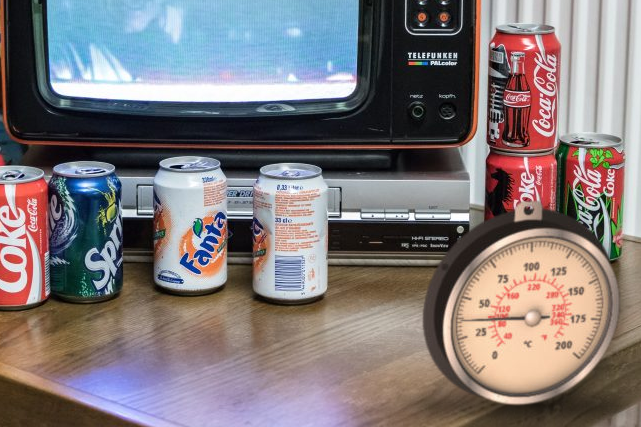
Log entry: 37.5 °C
